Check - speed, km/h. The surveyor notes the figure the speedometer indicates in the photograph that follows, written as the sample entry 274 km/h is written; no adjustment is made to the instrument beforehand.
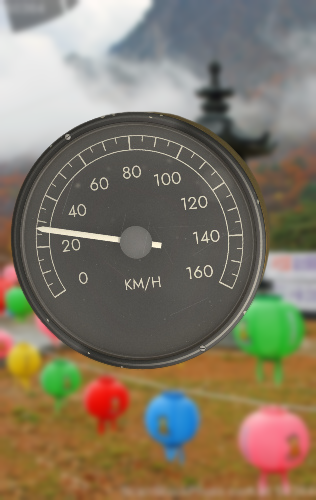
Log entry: 27.5 km/h
